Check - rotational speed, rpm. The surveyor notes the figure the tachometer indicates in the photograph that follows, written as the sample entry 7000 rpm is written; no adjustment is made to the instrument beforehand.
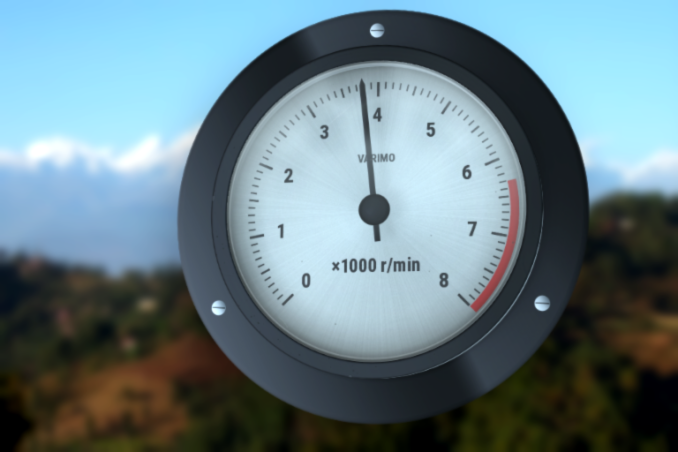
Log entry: 3800 rpm
